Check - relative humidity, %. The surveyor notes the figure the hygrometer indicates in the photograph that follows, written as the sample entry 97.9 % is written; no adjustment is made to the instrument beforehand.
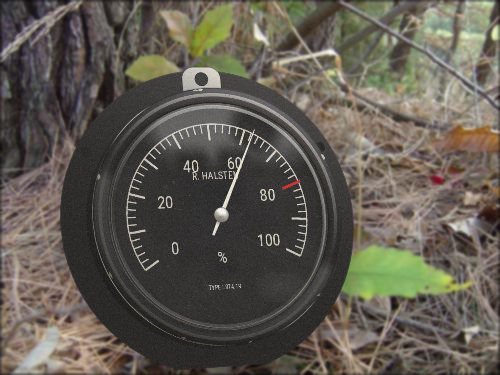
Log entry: 62 %
